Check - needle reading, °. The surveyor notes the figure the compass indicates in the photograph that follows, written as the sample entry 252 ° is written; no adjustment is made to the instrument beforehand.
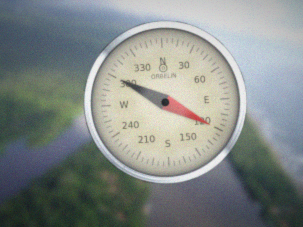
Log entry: 120 °
